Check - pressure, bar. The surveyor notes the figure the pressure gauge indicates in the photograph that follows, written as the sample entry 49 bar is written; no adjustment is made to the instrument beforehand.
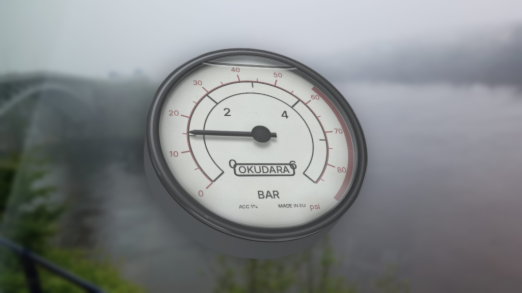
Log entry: 1 bar
